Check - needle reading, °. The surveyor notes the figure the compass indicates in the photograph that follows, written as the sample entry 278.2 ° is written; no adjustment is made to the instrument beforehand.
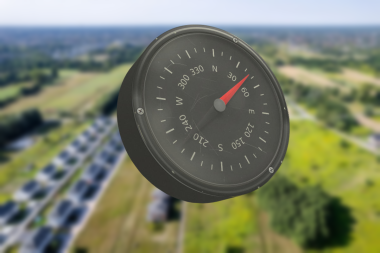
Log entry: 45 °
